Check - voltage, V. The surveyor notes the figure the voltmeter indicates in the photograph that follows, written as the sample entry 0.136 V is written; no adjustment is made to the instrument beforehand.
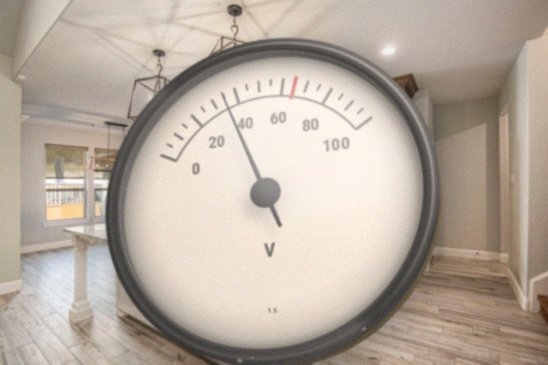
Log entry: 35 V
